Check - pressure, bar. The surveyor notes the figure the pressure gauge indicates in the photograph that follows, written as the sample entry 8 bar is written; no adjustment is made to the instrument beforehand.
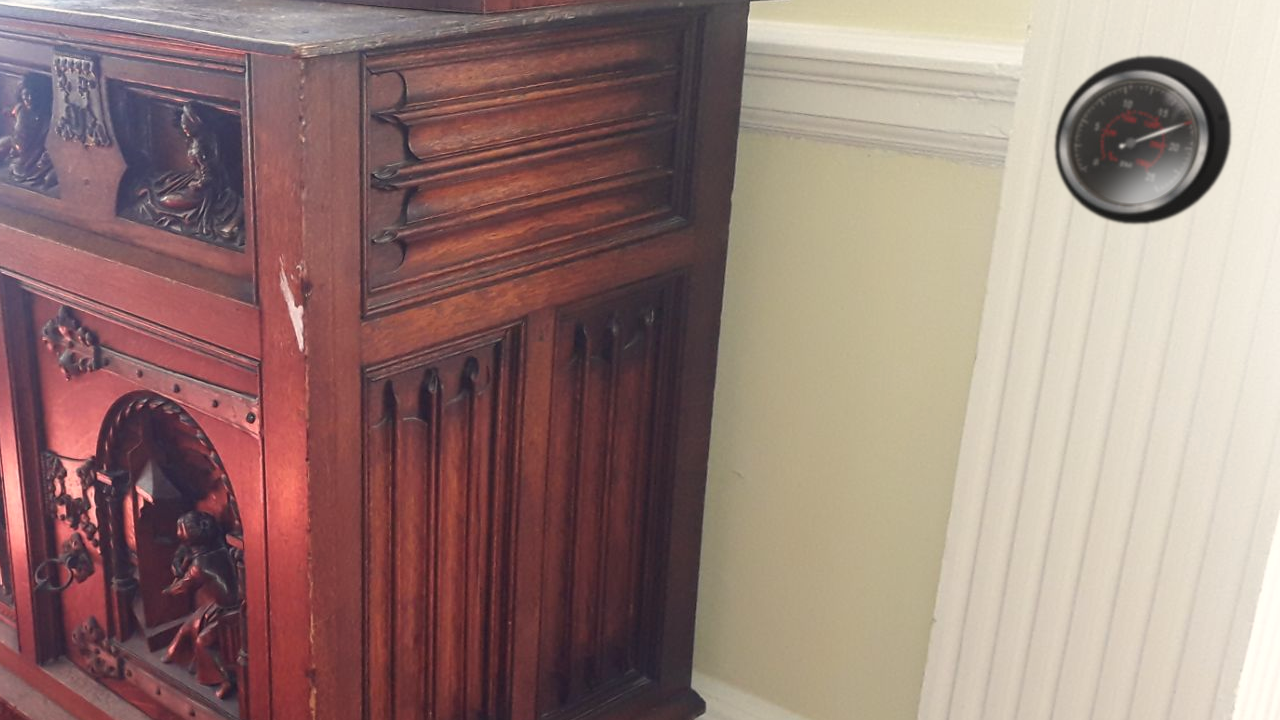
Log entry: 17.5 bar
